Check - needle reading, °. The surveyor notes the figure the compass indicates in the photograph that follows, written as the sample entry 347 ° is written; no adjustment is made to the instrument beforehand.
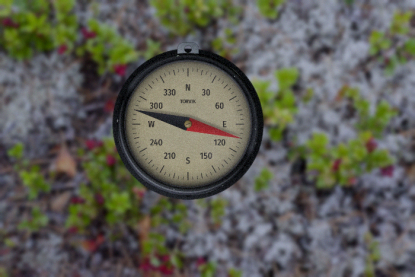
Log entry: 105 °
